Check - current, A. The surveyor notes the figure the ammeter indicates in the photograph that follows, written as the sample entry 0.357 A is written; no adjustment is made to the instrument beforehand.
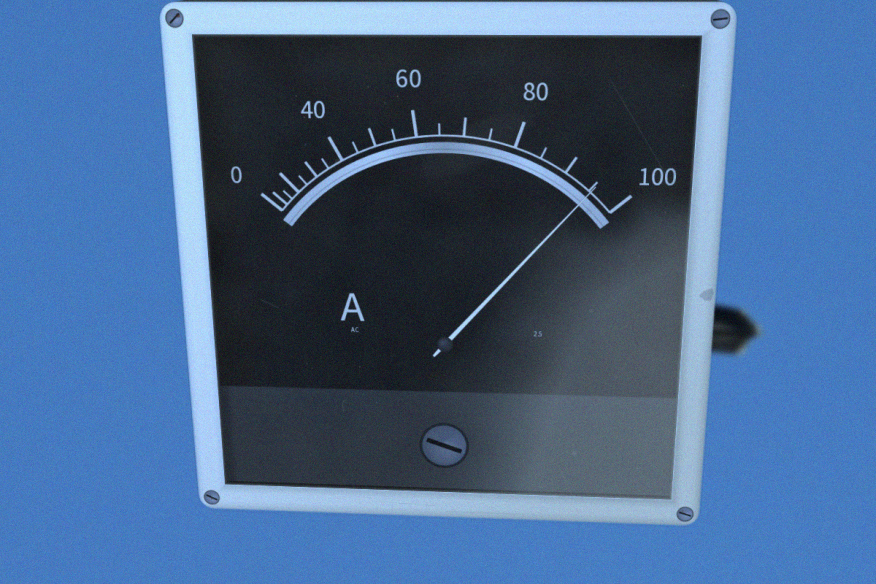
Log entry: 95 A
